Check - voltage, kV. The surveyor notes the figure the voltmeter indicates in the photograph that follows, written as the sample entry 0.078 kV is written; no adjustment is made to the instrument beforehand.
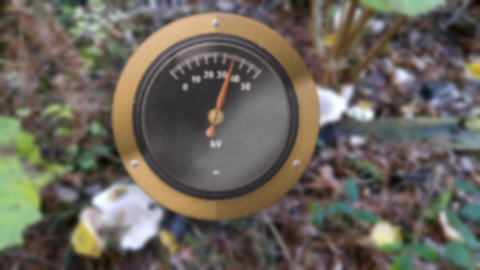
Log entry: 35 kV
